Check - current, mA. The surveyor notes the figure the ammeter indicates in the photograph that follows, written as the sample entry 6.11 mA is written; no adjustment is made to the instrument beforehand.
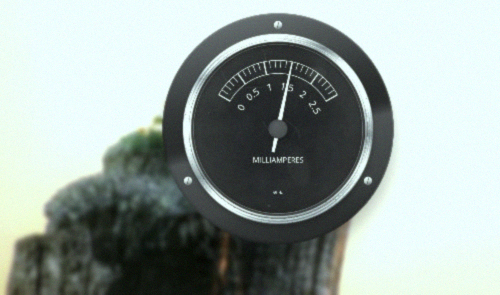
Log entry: 1.5 mA
